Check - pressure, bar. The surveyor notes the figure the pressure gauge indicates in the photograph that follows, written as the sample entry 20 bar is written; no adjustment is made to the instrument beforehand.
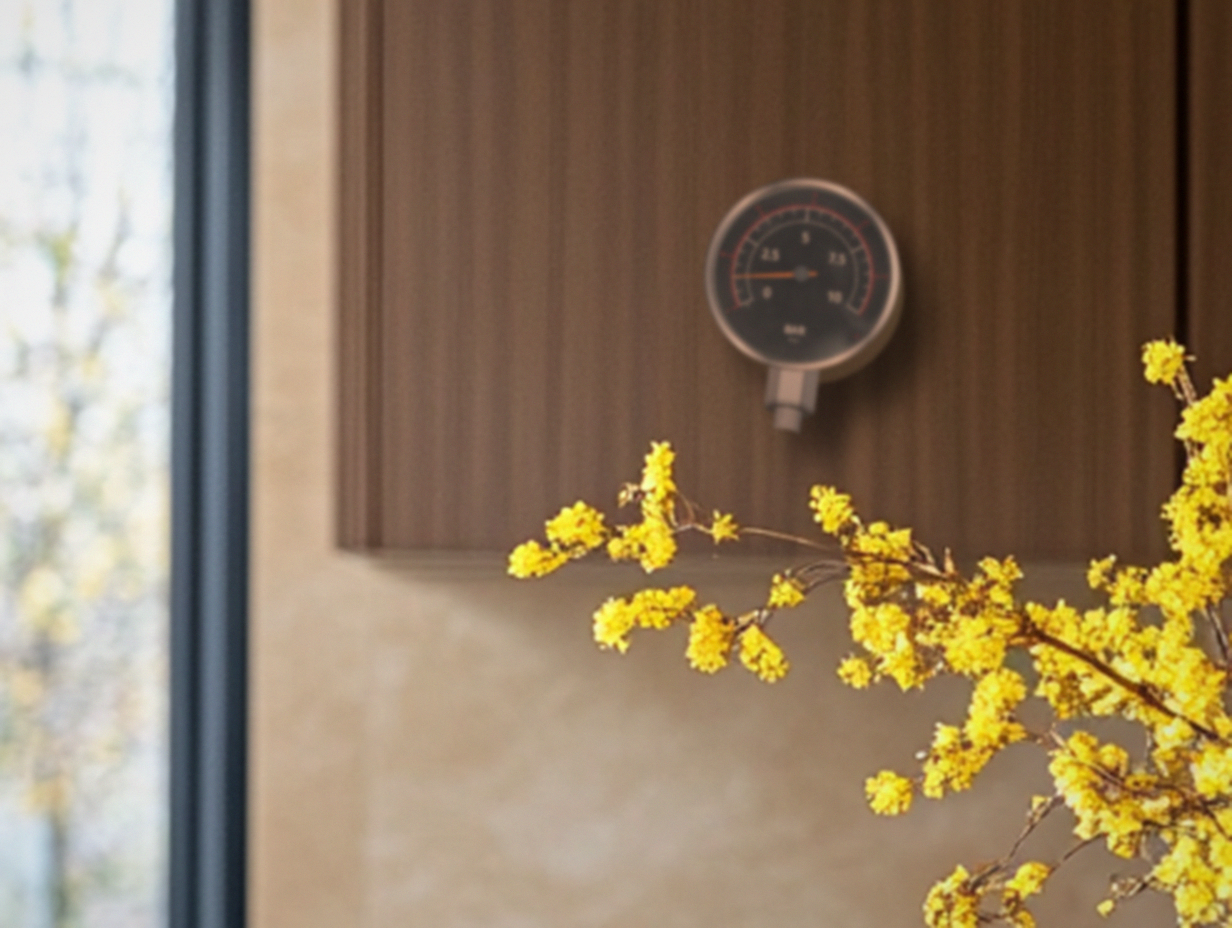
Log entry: 1 bar
